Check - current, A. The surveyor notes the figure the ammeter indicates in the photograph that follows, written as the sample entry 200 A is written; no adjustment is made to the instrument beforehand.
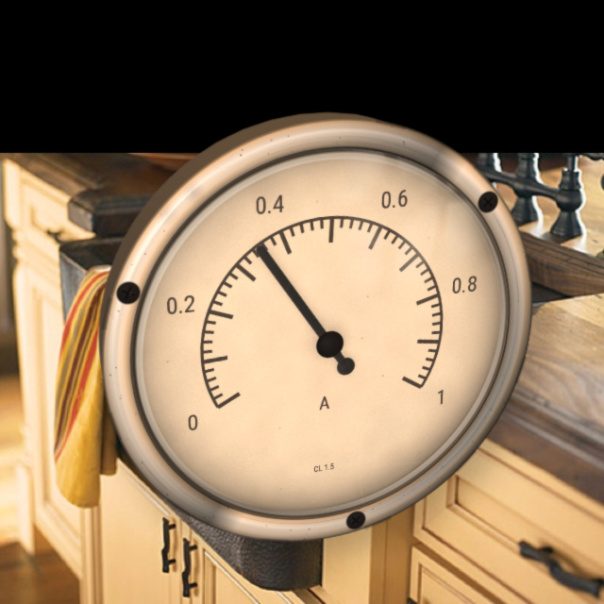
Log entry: 0.35 A
